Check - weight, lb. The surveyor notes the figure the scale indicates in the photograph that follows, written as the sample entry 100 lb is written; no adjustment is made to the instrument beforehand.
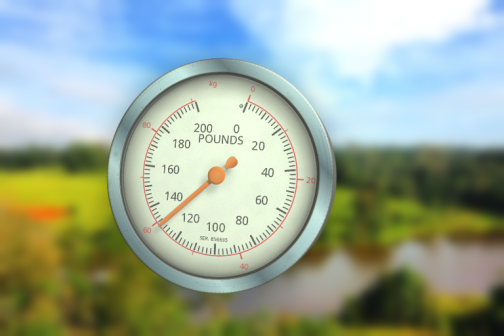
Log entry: 130 lb
